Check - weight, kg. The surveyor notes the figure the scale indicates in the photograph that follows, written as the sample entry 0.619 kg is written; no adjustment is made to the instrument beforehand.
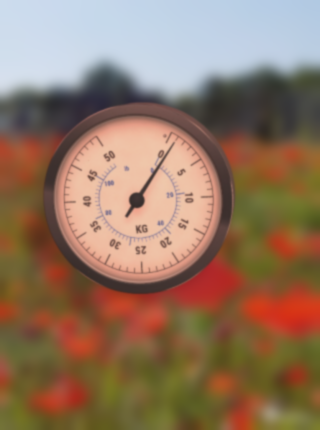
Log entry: 1 kg
